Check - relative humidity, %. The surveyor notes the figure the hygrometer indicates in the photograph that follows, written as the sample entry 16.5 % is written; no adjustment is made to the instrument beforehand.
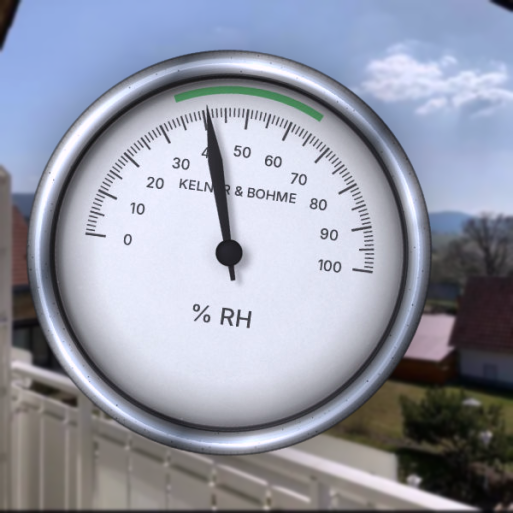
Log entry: 41 %
